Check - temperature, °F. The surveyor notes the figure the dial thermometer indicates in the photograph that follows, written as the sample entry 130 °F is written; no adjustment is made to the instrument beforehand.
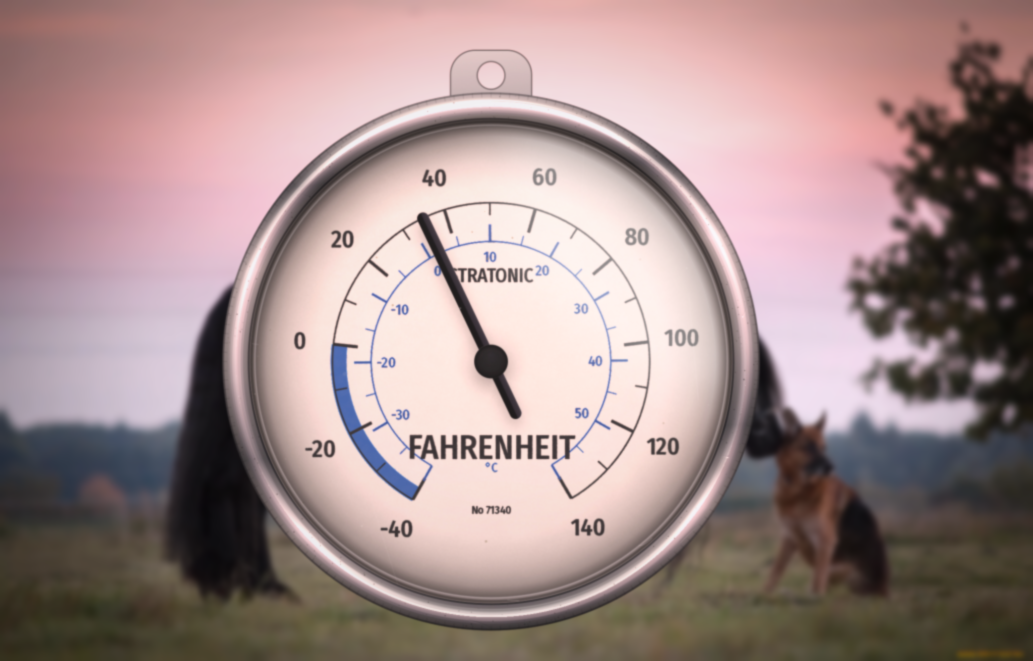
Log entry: 35 °F
